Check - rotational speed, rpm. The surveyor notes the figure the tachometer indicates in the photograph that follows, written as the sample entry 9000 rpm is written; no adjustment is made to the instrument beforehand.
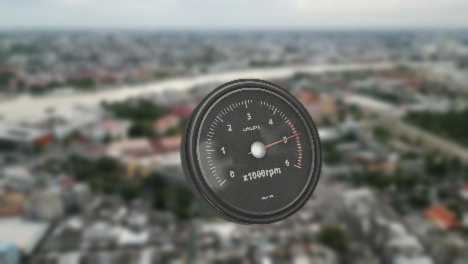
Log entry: 5000 rpm
